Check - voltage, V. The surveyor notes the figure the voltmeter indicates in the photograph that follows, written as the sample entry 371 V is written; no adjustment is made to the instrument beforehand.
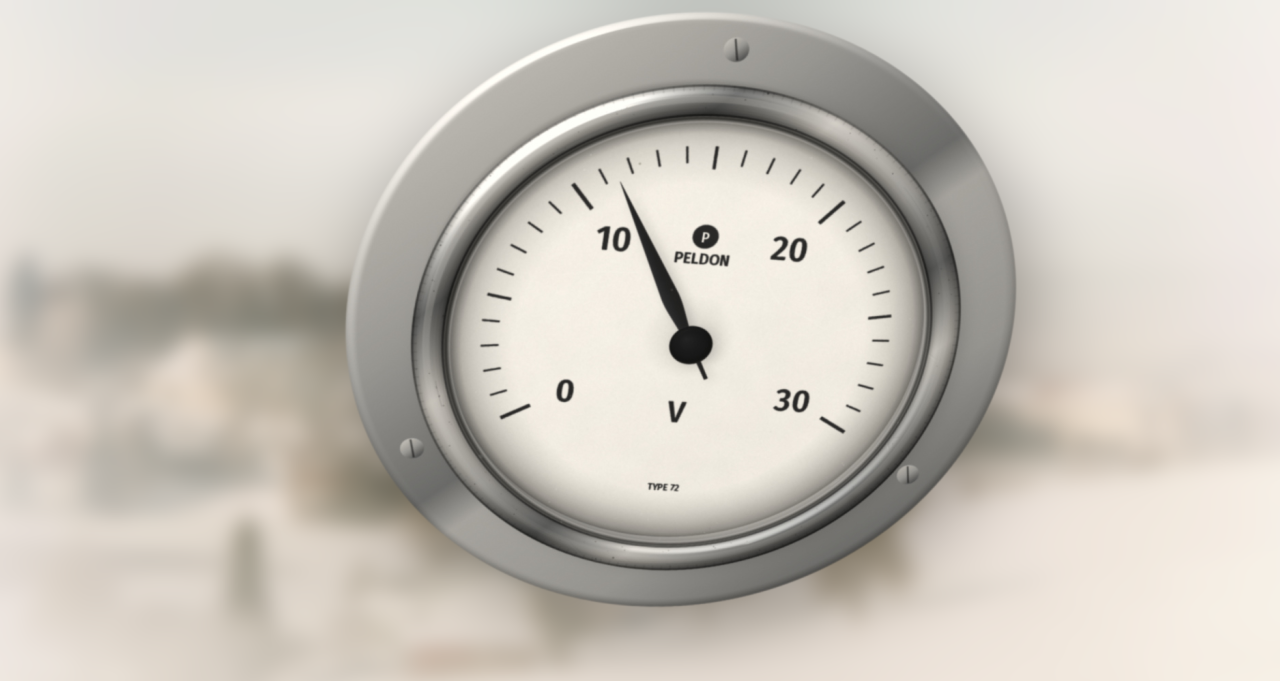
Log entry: 11.5 V
